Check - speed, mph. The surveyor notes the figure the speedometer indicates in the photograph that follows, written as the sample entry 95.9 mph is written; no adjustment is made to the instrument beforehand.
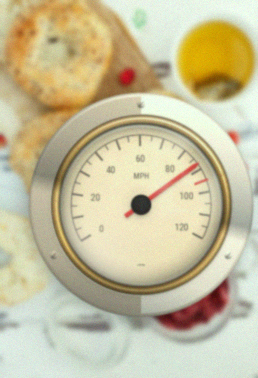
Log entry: 87.5 mph
